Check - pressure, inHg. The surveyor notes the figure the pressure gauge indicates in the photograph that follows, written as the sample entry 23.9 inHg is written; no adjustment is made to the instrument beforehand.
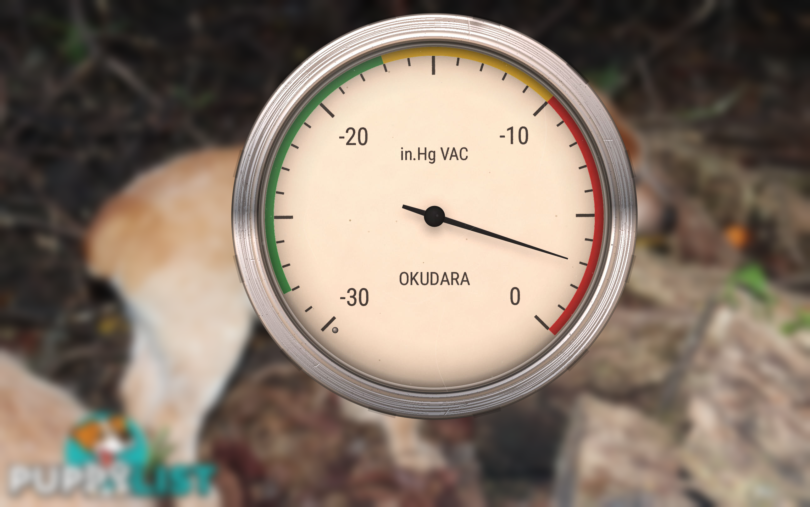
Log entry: -3 inHg
